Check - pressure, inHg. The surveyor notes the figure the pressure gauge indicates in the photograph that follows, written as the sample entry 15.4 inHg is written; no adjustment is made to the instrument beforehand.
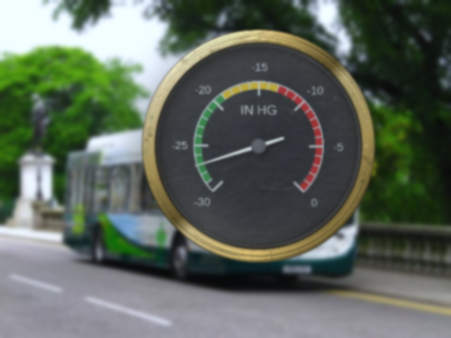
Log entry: -27 inHg
